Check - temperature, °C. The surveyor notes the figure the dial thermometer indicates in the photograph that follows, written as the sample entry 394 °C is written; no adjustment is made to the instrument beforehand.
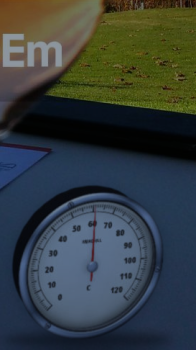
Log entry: 60 °C
